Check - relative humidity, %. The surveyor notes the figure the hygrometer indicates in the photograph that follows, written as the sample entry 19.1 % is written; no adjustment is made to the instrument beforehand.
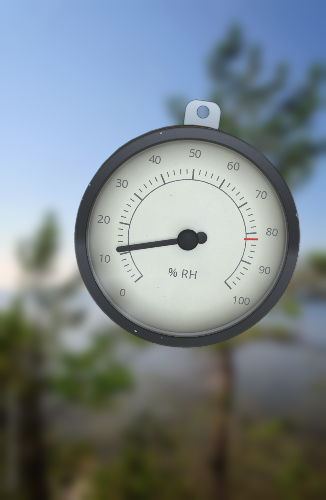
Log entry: 12 %
